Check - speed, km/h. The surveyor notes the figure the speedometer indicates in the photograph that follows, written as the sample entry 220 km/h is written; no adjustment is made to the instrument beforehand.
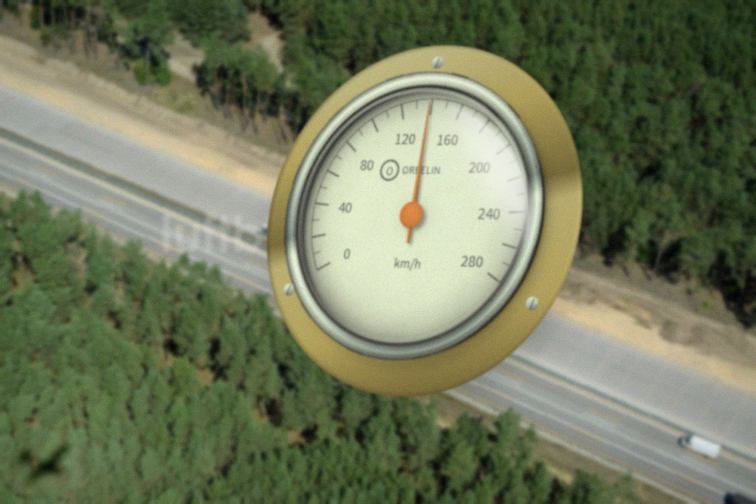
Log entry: 140 km/h
